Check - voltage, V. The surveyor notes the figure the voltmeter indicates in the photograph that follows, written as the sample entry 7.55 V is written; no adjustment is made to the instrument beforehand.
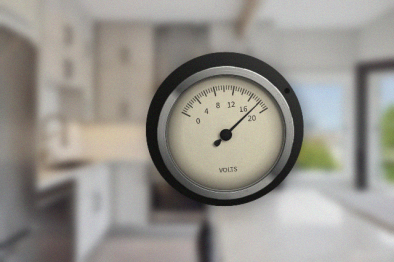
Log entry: 18 V
